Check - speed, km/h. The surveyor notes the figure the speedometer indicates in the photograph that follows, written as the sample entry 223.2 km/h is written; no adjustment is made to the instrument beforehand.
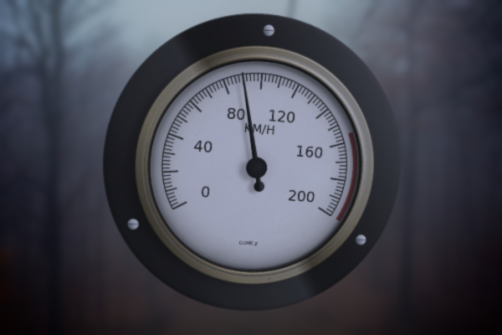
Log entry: 90 km/h
